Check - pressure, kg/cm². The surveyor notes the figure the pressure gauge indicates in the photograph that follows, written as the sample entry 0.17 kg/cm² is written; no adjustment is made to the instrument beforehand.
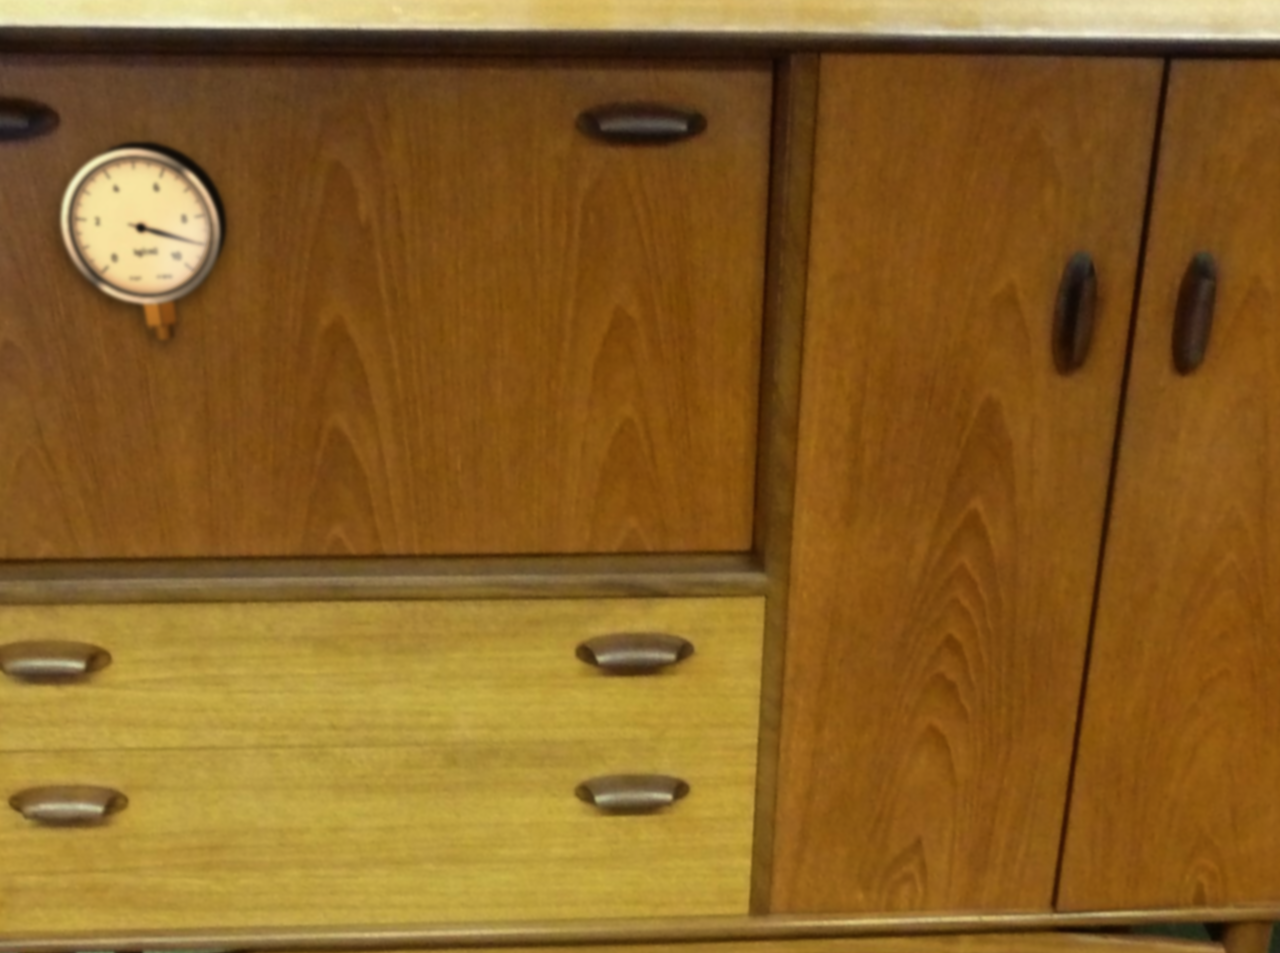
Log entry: 9 kg/cm²
